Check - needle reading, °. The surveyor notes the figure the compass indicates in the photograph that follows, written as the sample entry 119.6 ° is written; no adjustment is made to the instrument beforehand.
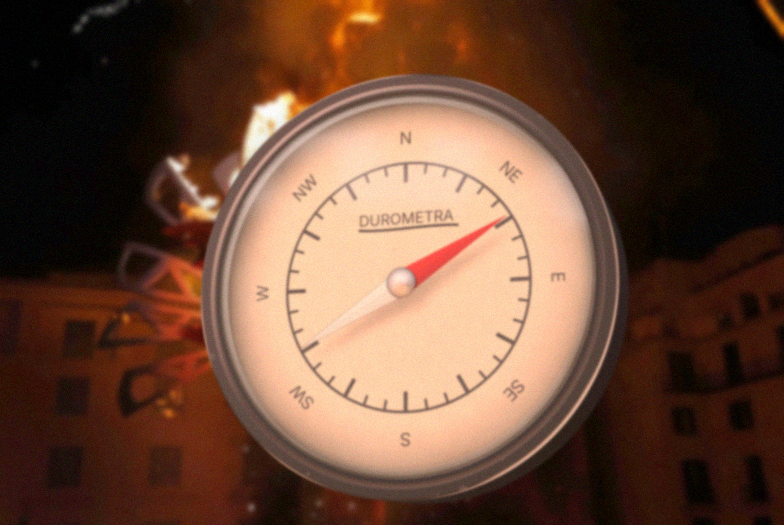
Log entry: 60 °
